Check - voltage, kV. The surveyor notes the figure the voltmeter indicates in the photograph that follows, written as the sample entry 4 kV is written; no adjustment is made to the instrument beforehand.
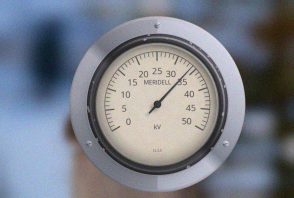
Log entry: 34 kV
